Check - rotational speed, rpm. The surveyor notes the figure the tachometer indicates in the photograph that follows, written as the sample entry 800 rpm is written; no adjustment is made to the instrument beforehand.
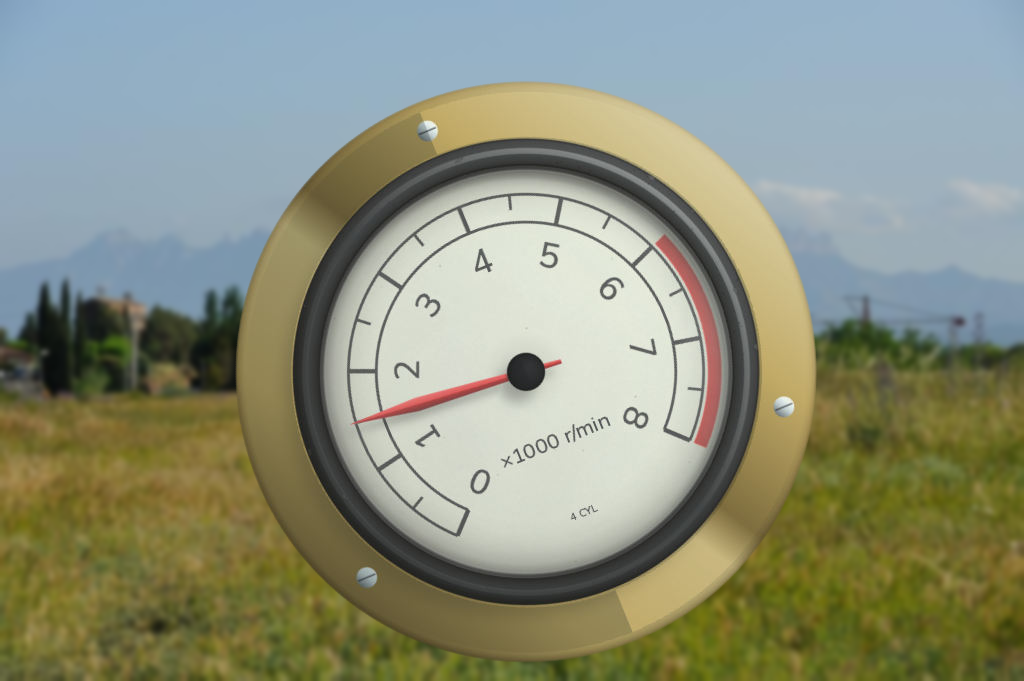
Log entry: 1500 rpm
